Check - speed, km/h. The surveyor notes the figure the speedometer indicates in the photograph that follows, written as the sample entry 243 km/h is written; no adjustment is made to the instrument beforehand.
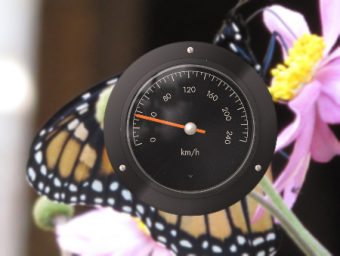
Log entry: 35 km/h
